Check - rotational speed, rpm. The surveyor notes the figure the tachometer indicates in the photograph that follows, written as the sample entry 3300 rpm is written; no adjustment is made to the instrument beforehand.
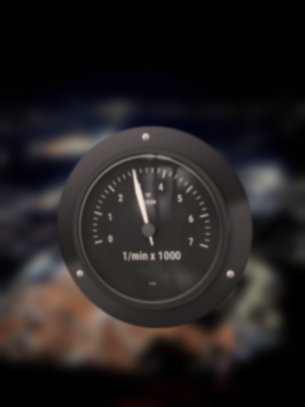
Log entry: 3000 rpm
